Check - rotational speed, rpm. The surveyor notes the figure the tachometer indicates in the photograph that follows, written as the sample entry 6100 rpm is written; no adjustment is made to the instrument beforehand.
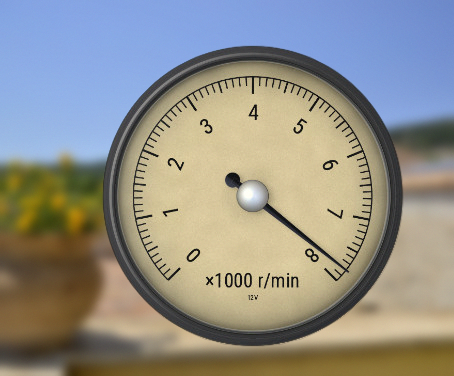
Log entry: 7800 rpm
